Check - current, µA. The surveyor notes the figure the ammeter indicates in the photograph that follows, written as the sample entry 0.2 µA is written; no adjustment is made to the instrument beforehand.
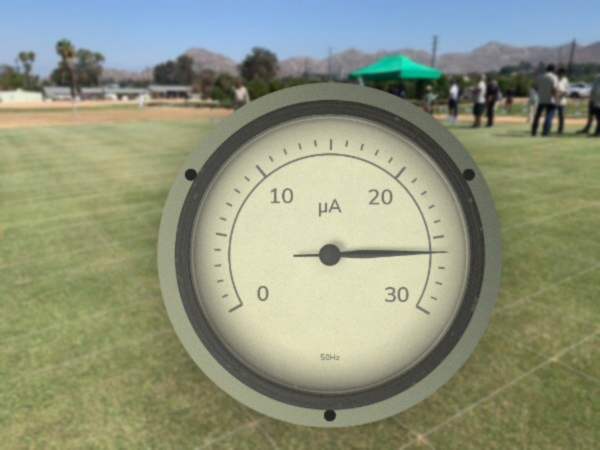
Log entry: 26 µA
